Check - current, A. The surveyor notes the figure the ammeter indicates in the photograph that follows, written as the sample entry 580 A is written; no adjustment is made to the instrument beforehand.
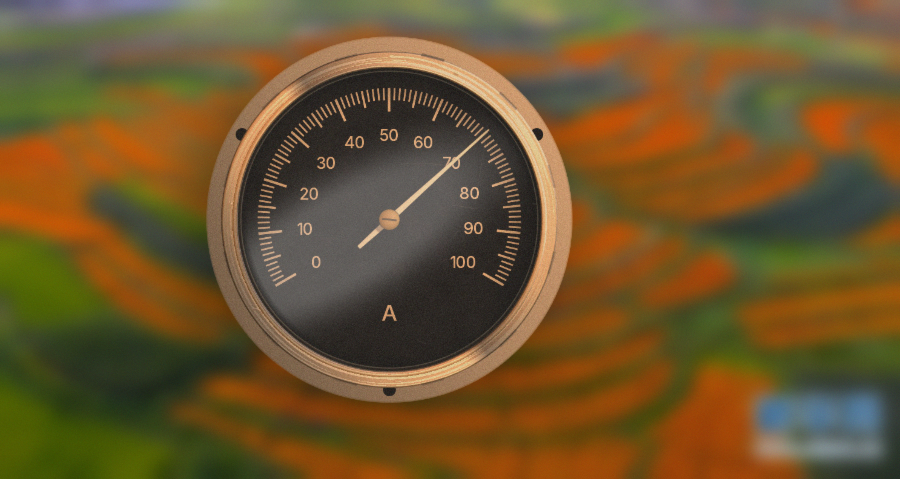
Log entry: 70 A
